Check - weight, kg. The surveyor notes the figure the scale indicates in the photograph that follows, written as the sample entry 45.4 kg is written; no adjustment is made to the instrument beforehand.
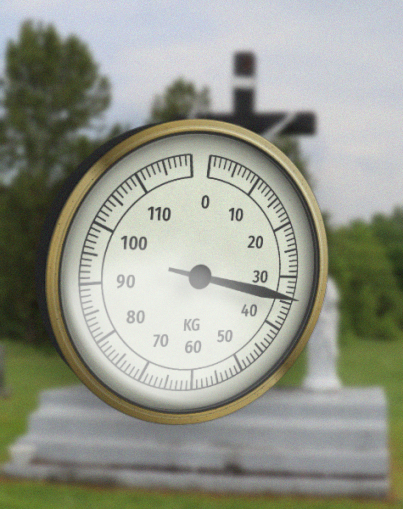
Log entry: 34 kg
